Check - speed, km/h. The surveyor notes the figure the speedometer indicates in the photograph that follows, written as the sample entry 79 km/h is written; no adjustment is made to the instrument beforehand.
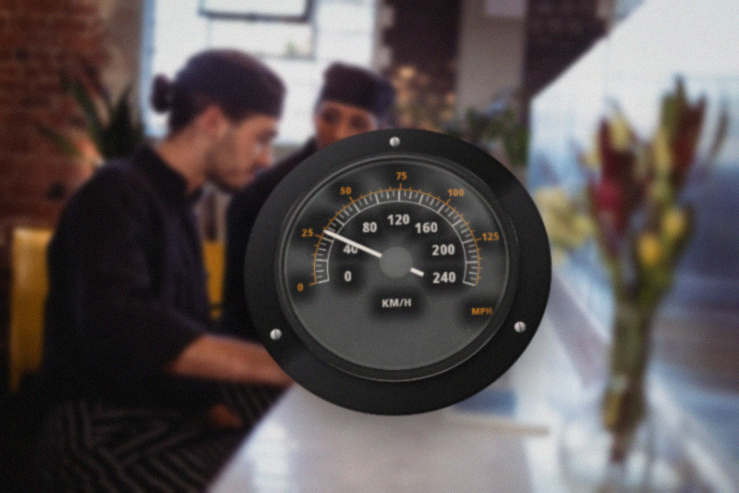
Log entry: 45 km/h
